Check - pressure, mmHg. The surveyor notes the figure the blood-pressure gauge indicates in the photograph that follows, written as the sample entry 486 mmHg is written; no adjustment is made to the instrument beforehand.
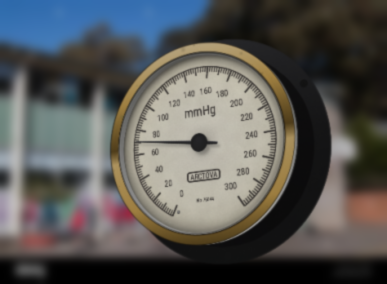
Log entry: 70 mmHg
